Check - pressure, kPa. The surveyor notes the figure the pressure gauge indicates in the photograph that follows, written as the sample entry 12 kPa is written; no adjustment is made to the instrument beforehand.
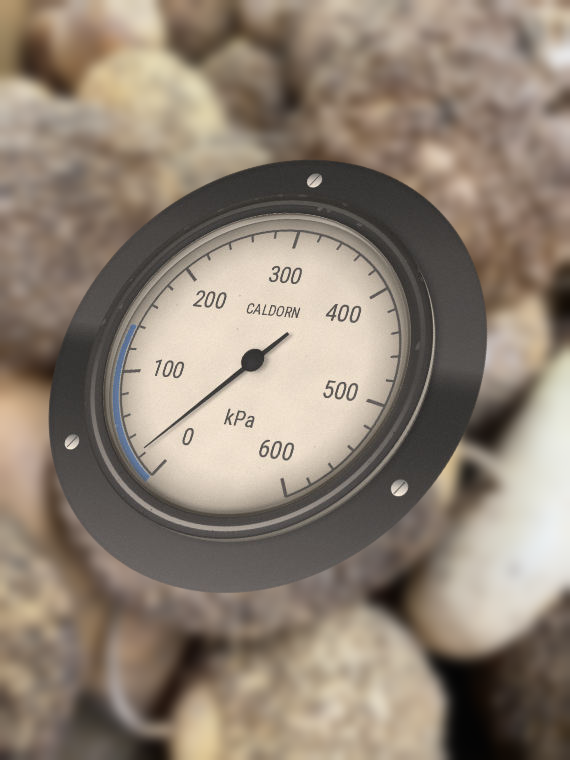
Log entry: 20 kPa
